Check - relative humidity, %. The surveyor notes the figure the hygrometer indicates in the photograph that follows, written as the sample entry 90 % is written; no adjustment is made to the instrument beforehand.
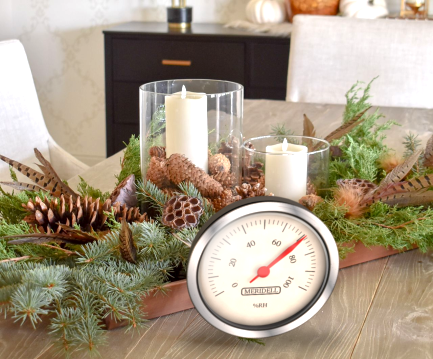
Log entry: 70 %
